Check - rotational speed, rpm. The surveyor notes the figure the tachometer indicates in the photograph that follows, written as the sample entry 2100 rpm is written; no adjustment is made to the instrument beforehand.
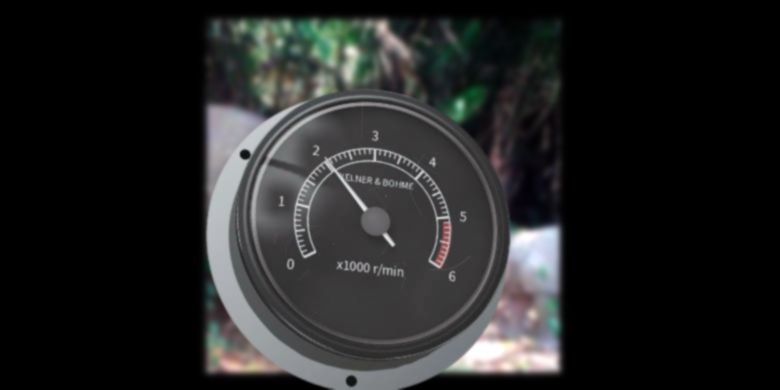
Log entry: 2000 rpm
